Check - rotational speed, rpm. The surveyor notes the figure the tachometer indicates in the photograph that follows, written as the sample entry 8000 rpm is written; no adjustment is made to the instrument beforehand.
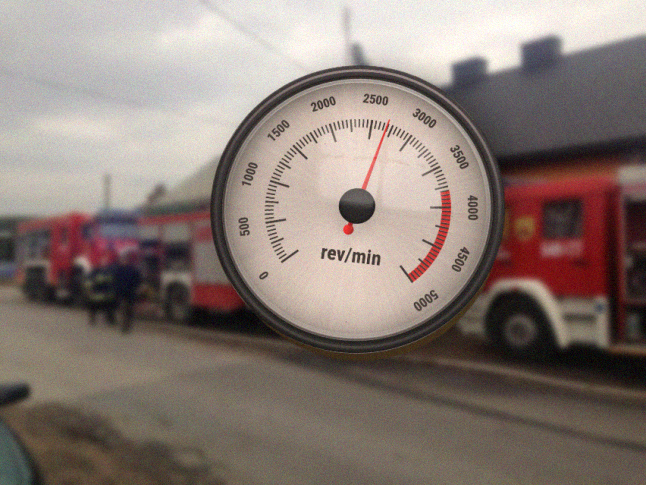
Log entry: 2700 rpm
